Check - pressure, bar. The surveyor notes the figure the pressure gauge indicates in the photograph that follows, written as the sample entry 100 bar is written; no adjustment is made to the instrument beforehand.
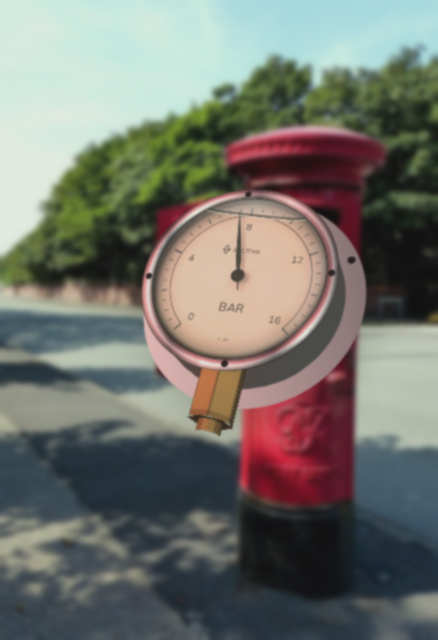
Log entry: 7.5 bar
